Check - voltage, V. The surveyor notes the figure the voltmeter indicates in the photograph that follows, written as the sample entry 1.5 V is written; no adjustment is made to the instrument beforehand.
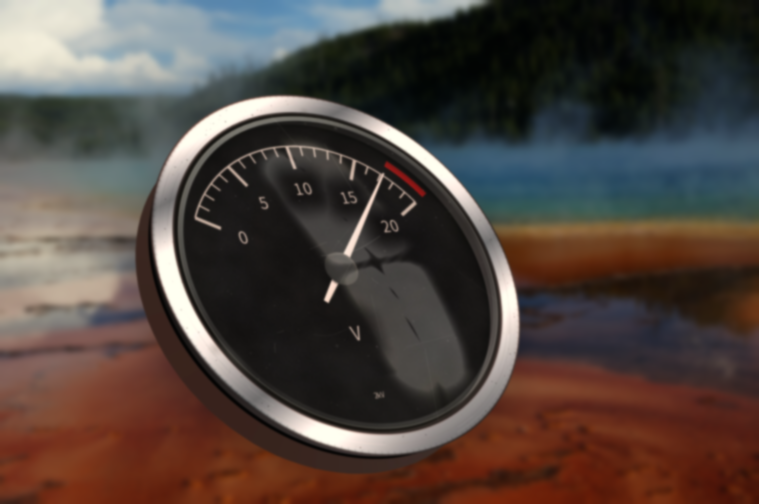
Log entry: 17 V
